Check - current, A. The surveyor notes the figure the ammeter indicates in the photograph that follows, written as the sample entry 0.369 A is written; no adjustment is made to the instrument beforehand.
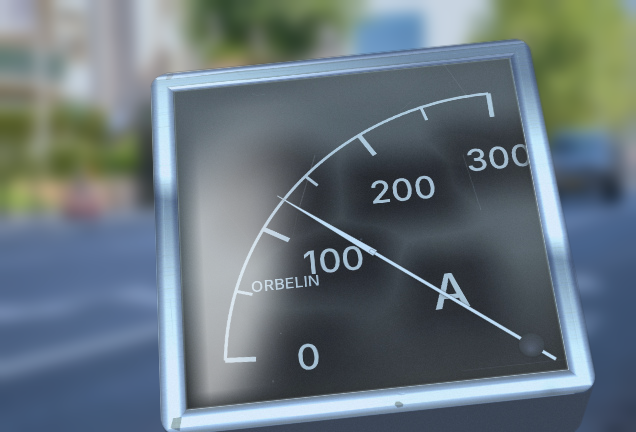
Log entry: 125 A
